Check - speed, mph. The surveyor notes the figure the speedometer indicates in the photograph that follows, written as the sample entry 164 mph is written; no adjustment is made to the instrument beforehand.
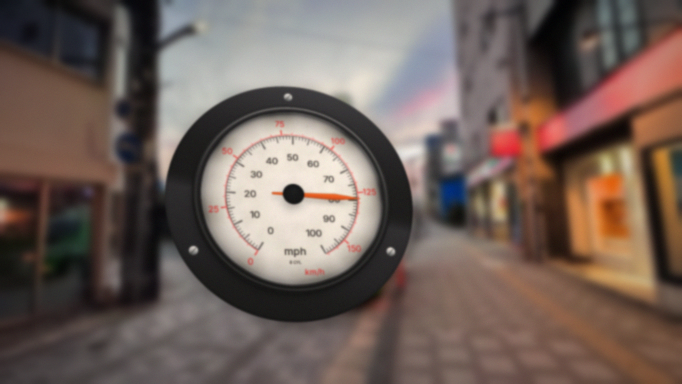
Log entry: 80 mph
